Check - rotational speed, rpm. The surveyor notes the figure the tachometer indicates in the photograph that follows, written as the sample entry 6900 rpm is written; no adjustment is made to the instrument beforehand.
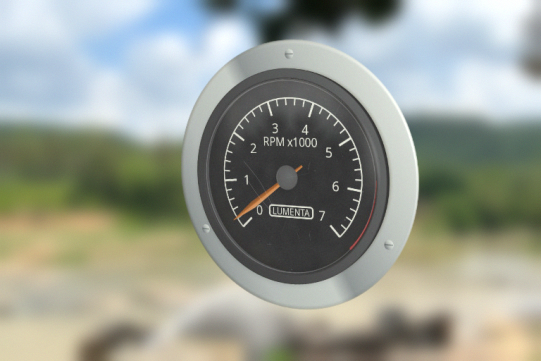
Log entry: 200 rpm
